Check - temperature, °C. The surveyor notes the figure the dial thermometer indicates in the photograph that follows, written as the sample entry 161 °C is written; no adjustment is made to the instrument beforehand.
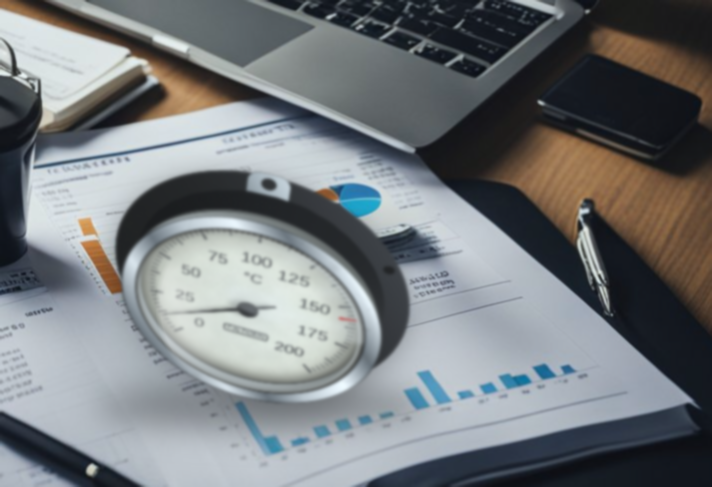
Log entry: 12.5 °C
